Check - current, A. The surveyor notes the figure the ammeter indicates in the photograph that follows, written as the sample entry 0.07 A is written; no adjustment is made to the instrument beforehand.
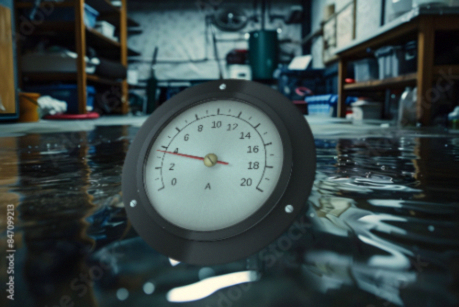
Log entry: 3.5 A
